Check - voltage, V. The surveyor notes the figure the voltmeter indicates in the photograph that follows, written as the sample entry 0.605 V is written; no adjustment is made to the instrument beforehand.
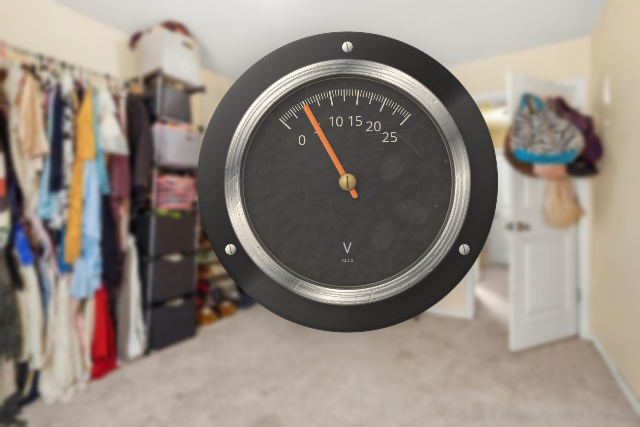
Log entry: 5 V
